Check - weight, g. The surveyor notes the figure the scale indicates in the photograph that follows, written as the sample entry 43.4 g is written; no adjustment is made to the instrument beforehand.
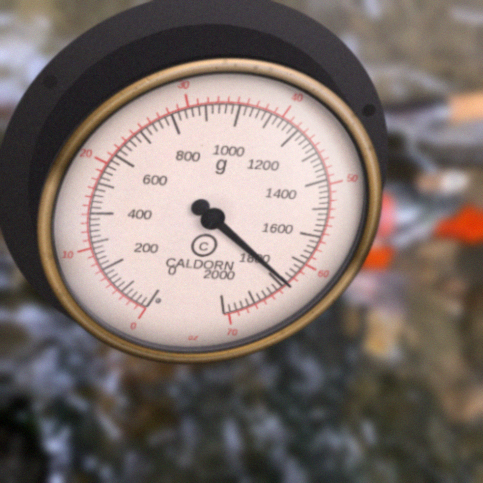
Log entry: 1780 g
